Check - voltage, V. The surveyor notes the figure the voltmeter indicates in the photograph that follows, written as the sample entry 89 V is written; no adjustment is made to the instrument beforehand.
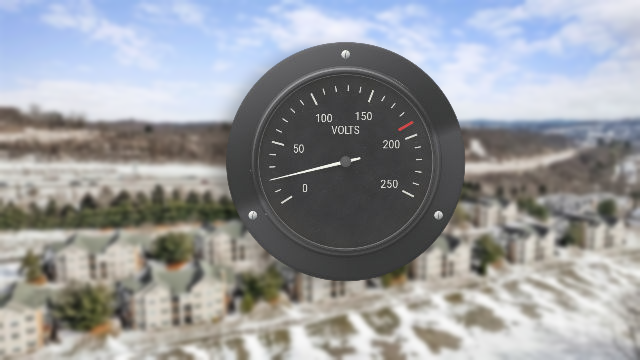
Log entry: 20 V
